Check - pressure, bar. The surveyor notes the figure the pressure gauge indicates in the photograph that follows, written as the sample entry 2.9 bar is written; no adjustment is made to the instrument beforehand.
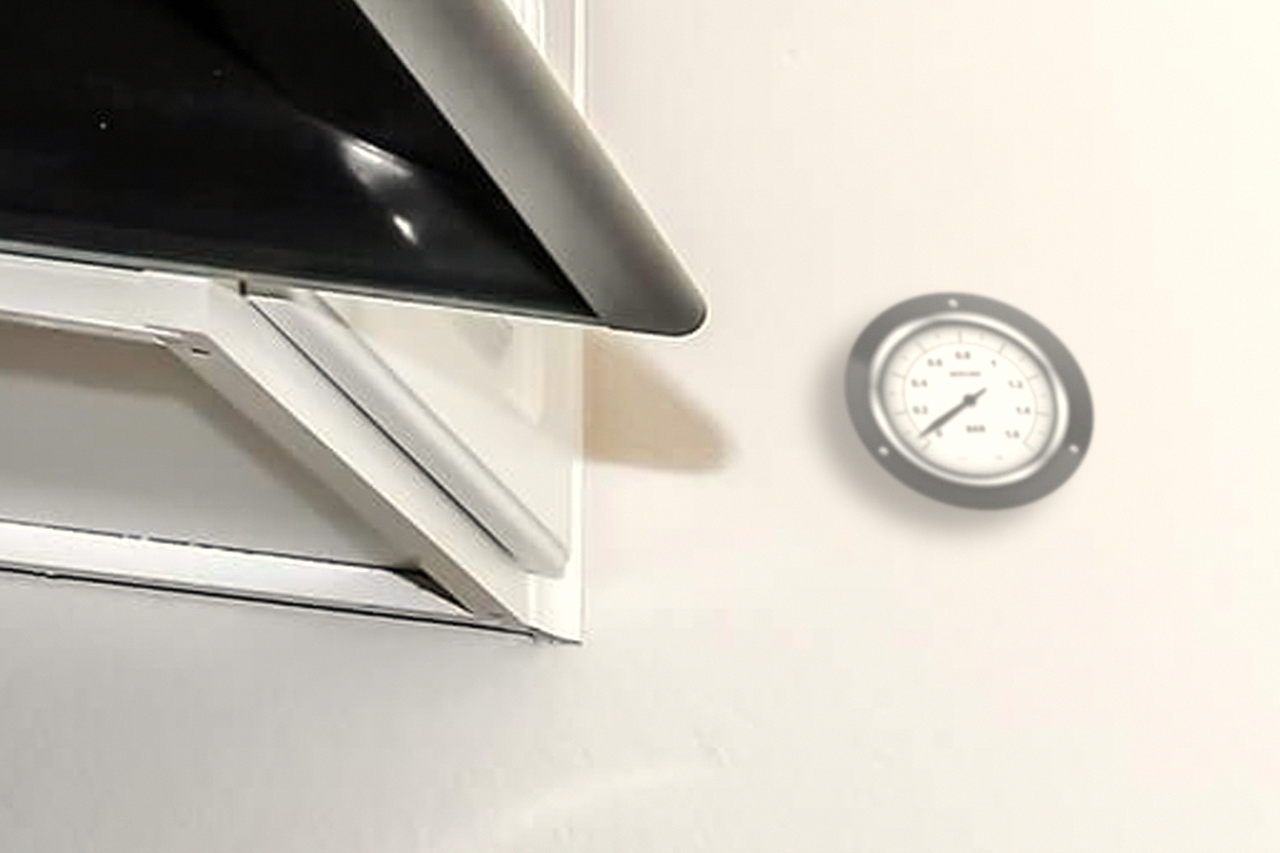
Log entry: 0.05 bar
